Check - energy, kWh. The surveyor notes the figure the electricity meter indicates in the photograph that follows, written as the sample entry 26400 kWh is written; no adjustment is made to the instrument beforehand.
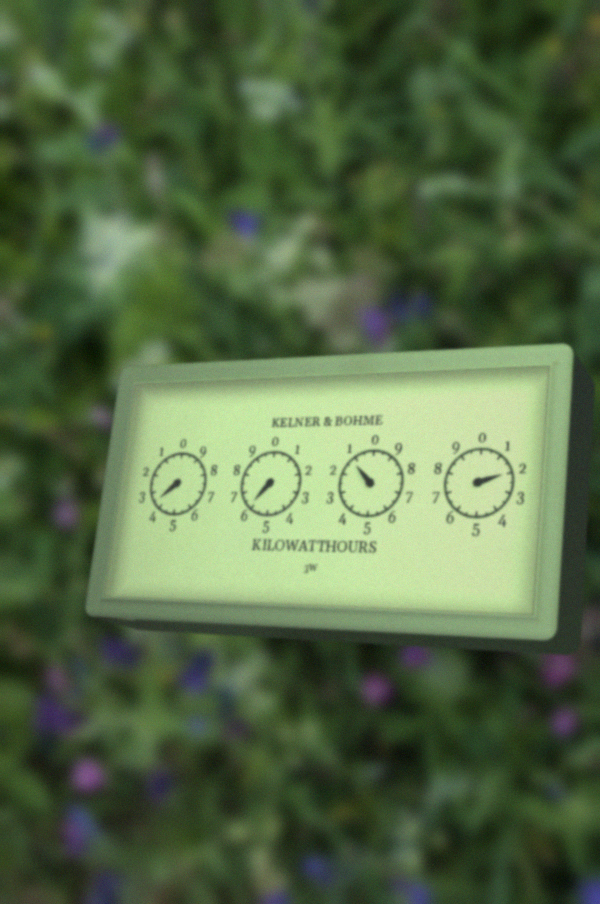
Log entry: 3612 kWh
